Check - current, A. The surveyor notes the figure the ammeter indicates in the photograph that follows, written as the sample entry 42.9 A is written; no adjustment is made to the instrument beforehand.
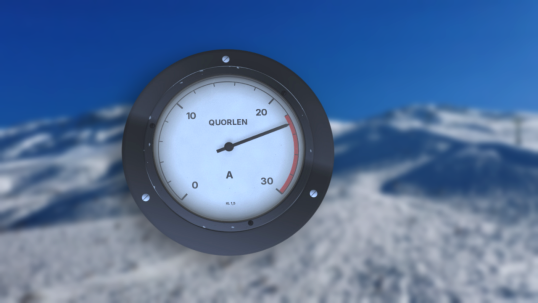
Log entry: 23 A
